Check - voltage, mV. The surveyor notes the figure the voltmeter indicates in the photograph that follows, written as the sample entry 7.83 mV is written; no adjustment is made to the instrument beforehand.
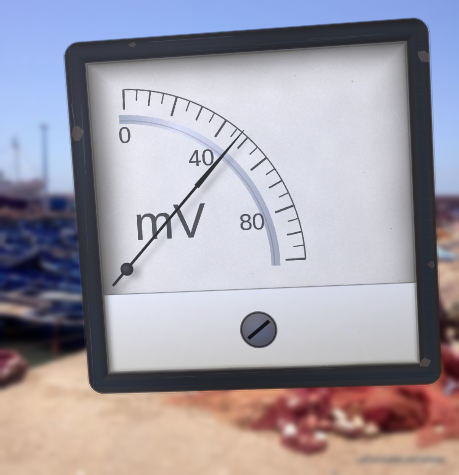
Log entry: 47.5 mV
